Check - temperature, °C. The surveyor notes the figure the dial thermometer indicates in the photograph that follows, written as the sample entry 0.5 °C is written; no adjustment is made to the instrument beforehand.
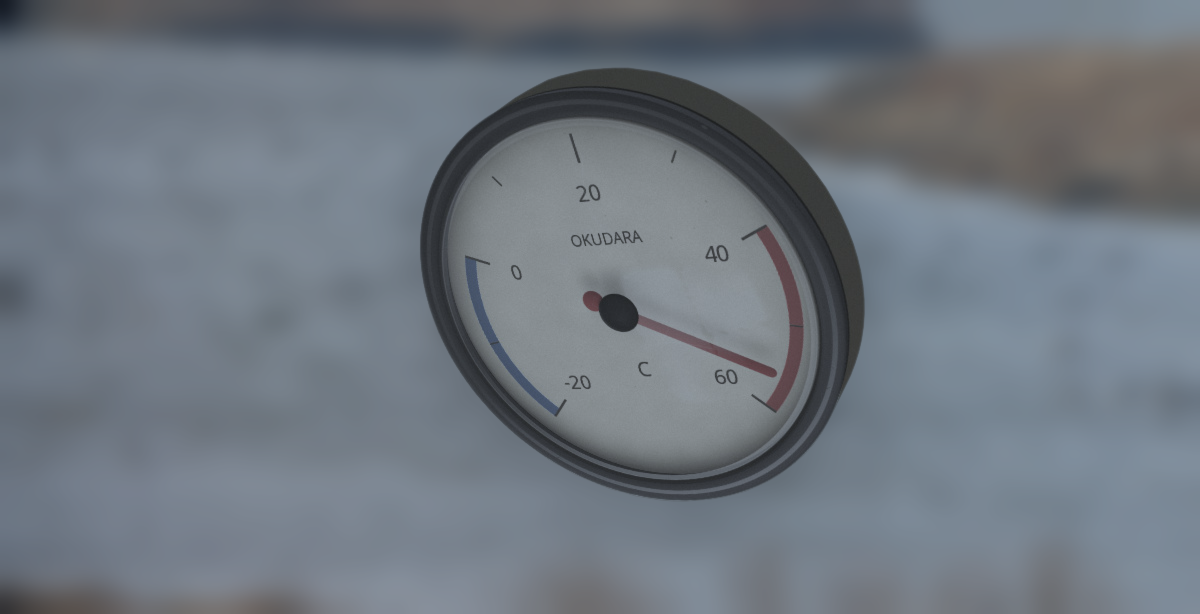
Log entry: 55 °C
